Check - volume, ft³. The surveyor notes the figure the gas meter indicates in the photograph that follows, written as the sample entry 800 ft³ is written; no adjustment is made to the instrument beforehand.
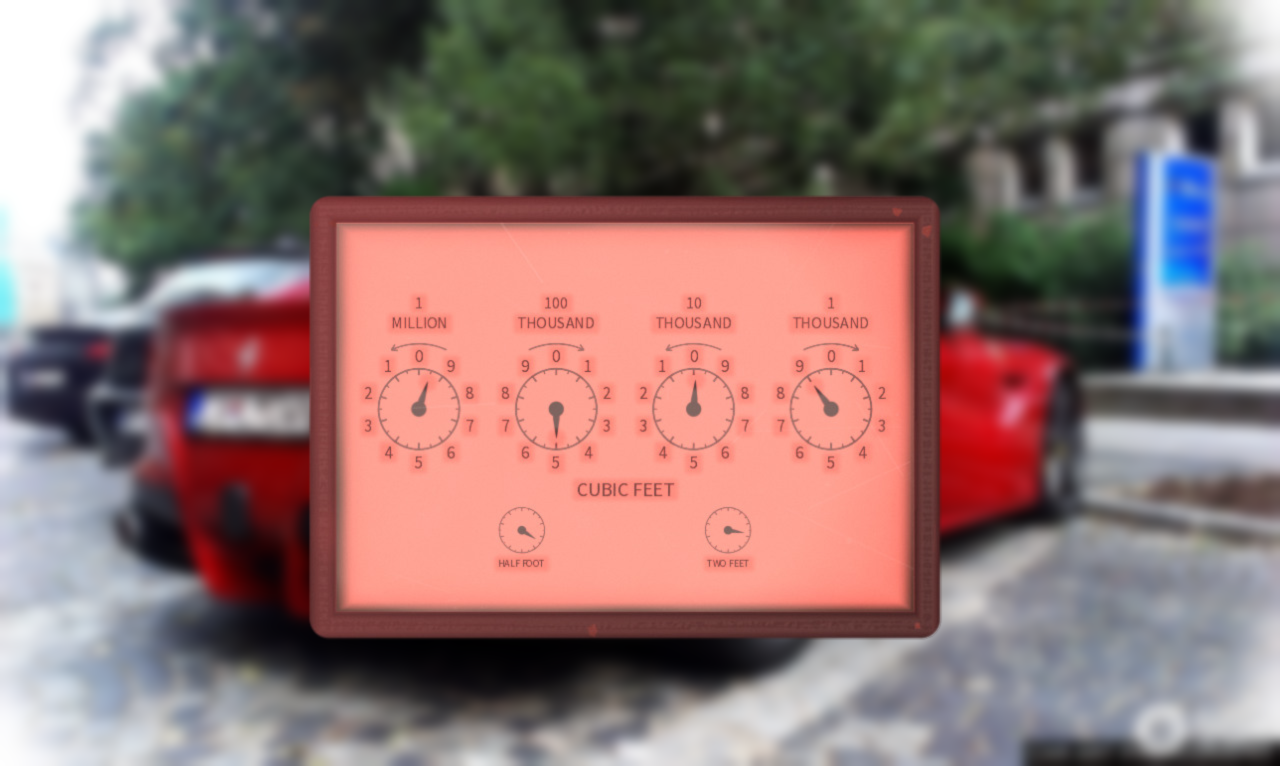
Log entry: 949900 ft³
